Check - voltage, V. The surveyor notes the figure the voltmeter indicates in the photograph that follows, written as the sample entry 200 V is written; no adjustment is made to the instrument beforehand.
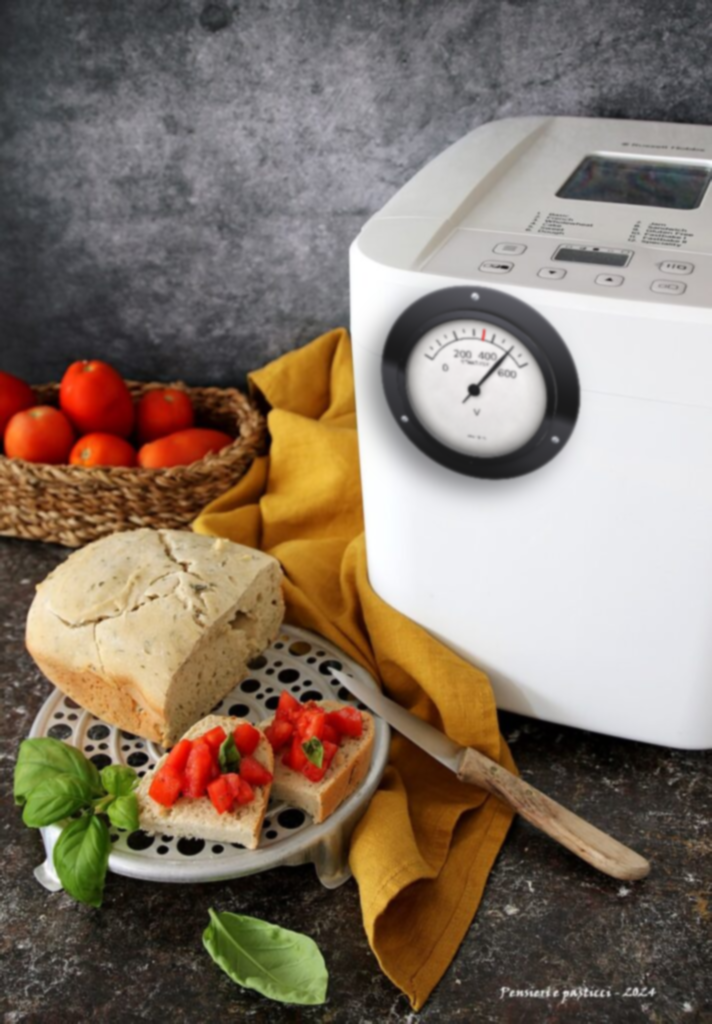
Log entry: 500 V
